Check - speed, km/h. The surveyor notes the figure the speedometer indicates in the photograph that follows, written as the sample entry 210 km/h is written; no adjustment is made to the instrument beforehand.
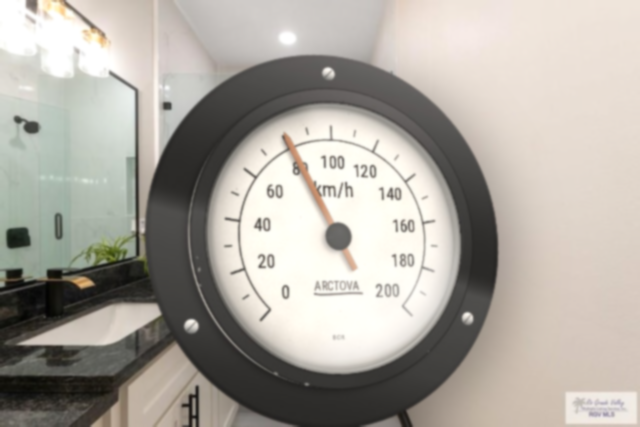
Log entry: 80 km/h
